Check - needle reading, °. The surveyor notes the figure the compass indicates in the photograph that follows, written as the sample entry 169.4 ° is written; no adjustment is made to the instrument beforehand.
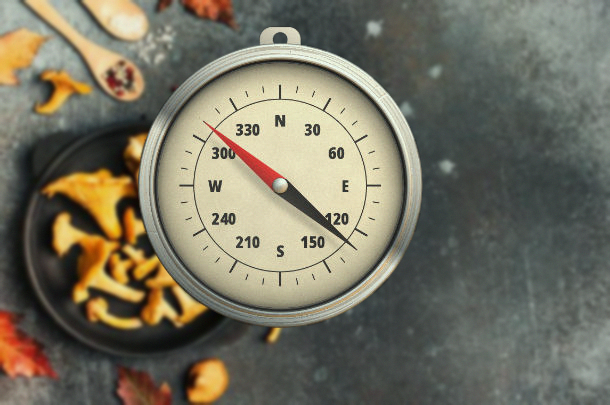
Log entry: 310 °
